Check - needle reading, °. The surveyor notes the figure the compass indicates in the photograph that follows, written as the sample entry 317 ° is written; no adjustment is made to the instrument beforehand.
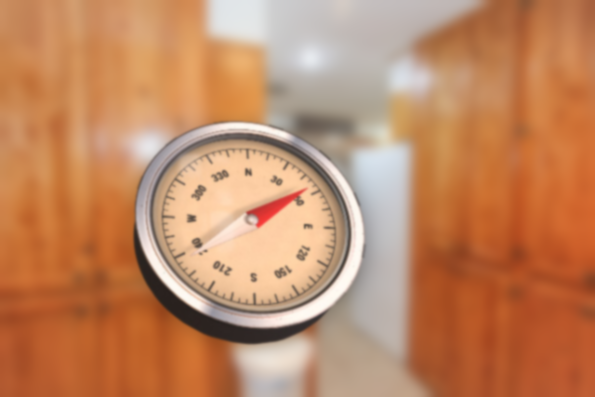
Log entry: 55 °
